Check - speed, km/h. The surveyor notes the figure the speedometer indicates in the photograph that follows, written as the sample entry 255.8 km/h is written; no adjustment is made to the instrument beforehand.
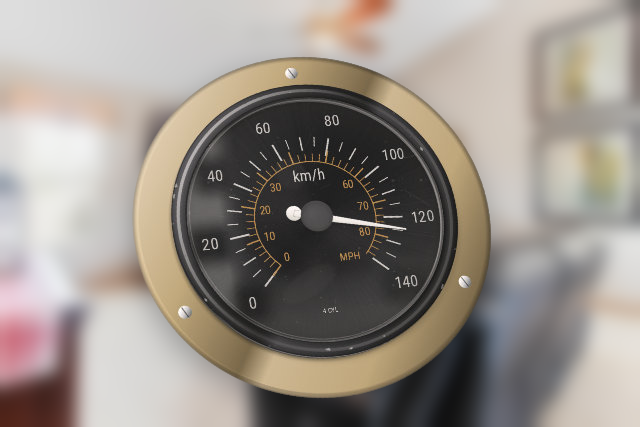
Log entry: 125 km/h
